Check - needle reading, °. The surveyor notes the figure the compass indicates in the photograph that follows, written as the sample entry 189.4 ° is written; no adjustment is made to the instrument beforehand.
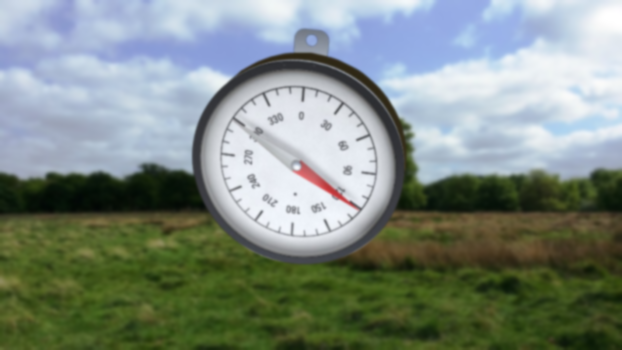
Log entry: 120 °
